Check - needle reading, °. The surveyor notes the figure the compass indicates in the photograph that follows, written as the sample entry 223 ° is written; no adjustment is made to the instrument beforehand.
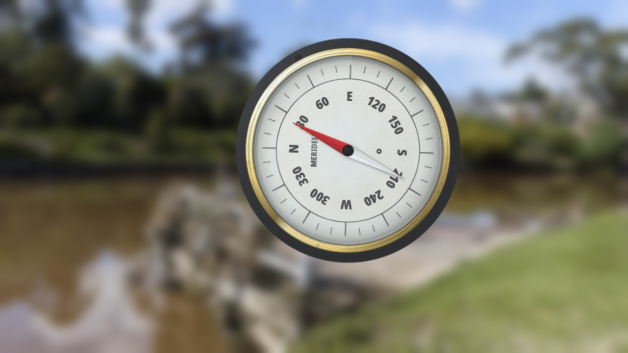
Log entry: 25 °
